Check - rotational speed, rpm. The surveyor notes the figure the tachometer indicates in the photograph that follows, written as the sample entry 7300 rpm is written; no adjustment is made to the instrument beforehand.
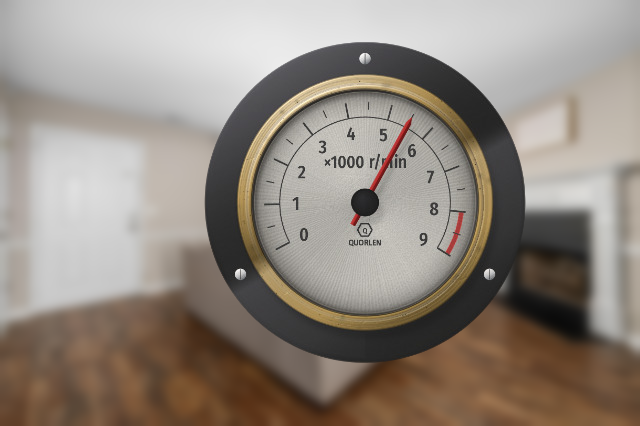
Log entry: 5500 rpm
